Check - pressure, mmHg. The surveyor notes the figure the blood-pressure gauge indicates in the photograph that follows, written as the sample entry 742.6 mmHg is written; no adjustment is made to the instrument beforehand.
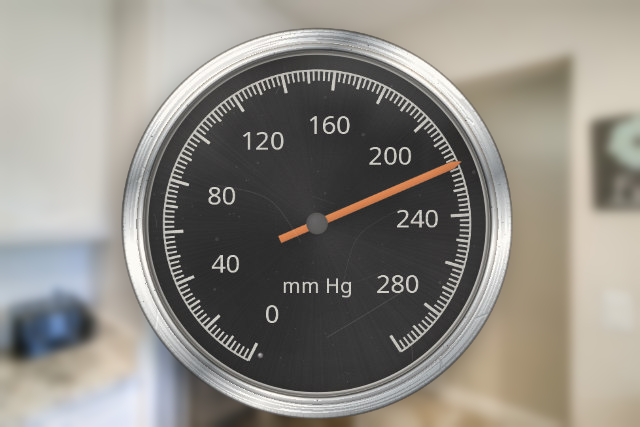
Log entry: 220 mmHg
